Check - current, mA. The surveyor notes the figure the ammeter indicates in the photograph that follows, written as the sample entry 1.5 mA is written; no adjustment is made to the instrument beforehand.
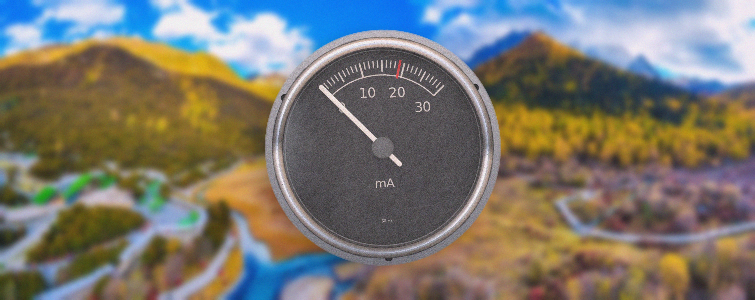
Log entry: 0 mA
